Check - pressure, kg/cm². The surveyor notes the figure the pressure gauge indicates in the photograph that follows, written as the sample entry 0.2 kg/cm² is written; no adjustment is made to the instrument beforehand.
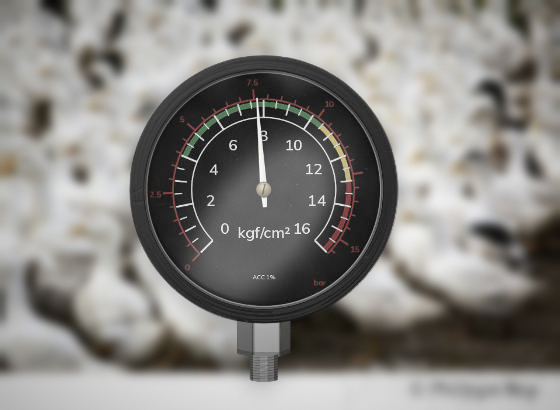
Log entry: 7.75 kg/cm²
